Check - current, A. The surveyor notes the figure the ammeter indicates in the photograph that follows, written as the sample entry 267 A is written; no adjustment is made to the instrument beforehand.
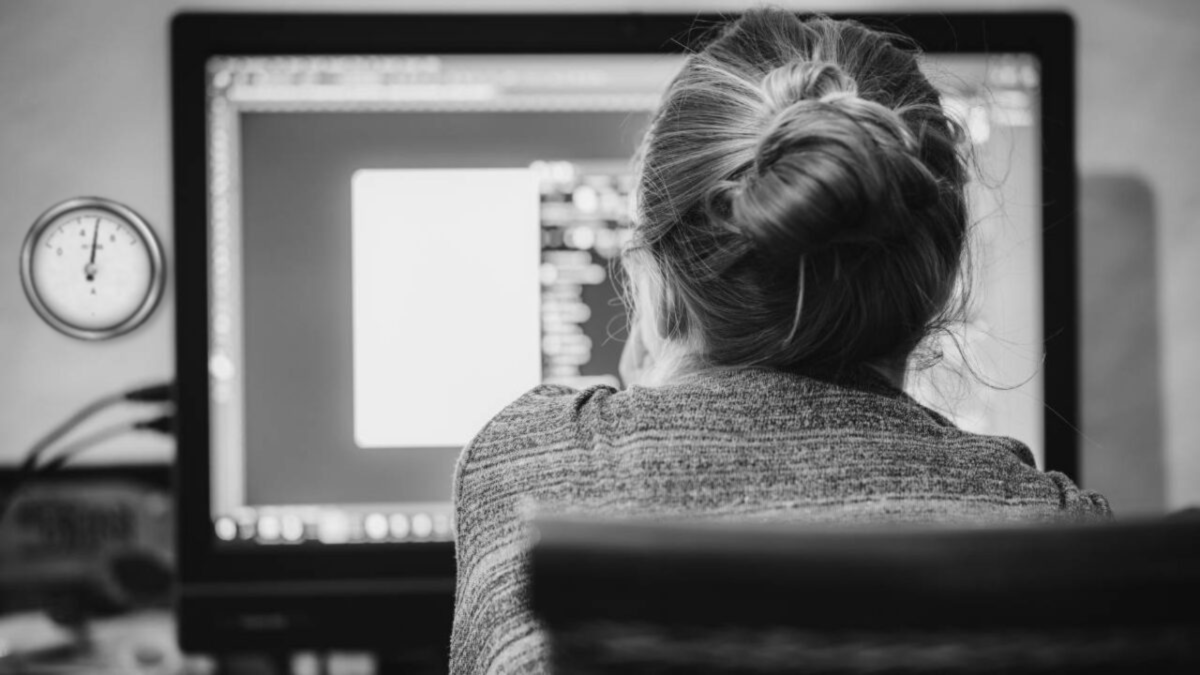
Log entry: 6 A
